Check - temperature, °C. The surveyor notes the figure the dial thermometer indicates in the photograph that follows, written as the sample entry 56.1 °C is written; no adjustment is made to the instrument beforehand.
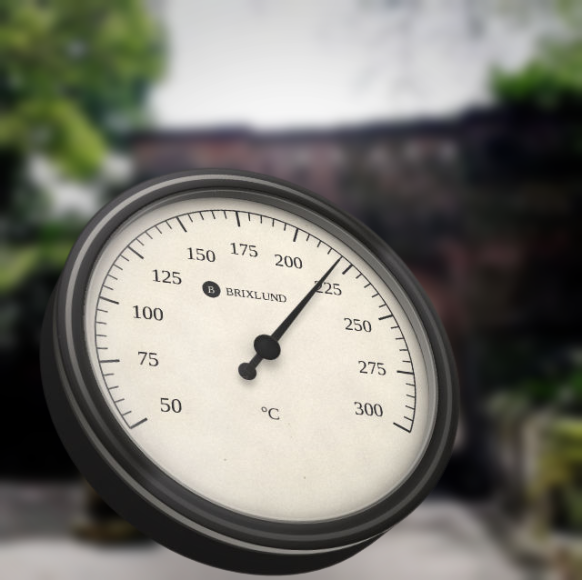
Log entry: 220 °C
